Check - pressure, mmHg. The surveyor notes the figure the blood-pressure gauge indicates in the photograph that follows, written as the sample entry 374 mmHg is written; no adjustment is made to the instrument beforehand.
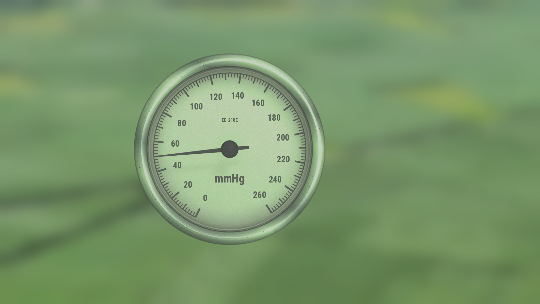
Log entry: 50 mmHg
